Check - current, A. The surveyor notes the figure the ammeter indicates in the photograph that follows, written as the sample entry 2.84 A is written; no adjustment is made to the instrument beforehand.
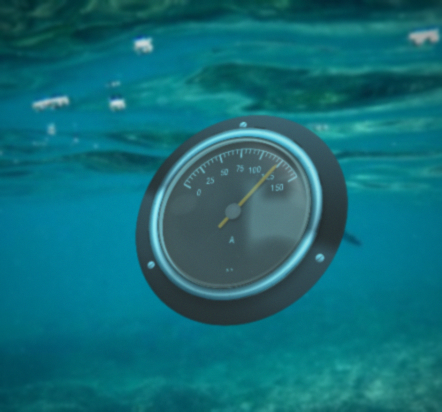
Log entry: 125 A
